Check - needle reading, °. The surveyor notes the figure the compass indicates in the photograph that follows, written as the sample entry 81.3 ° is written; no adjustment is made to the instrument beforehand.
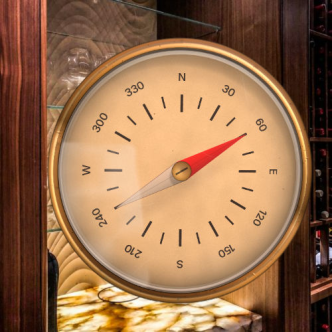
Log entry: 60 °
